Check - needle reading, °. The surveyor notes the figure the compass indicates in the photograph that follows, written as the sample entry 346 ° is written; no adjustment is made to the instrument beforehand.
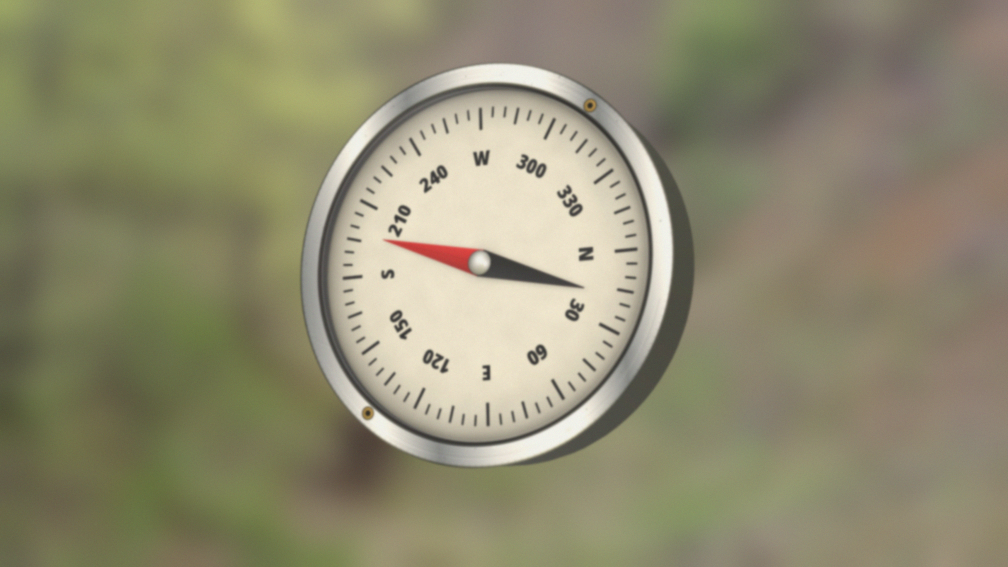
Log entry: 197.5 °
